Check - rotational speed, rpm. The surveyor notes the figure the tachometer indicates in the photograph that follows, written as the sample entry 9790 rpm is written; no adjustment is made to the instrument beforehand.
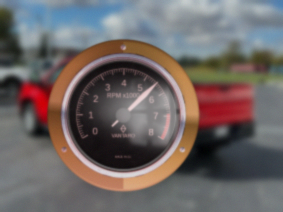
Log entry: 5500 rpm
